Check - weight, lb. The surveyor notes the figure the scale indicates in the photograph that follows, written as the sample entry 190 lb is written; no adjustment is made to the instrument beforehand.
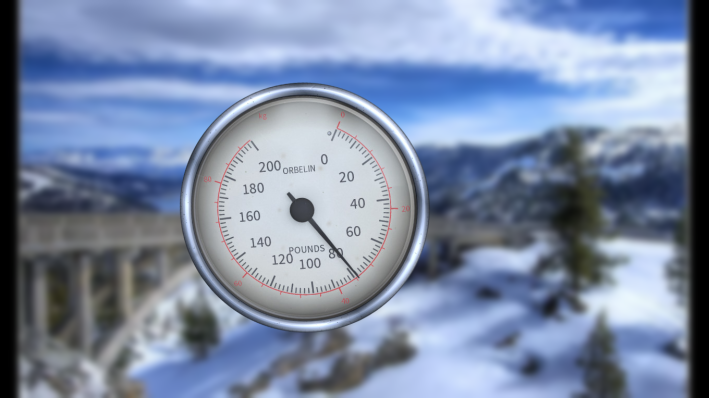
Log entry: 78 lb
